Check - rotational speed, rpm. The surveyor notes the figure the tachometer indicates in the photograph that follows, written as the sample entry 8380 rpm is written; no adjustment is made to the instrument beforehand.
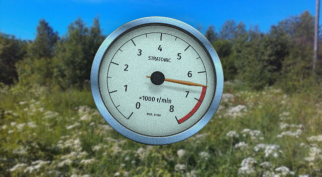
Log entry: 6500 rpm
